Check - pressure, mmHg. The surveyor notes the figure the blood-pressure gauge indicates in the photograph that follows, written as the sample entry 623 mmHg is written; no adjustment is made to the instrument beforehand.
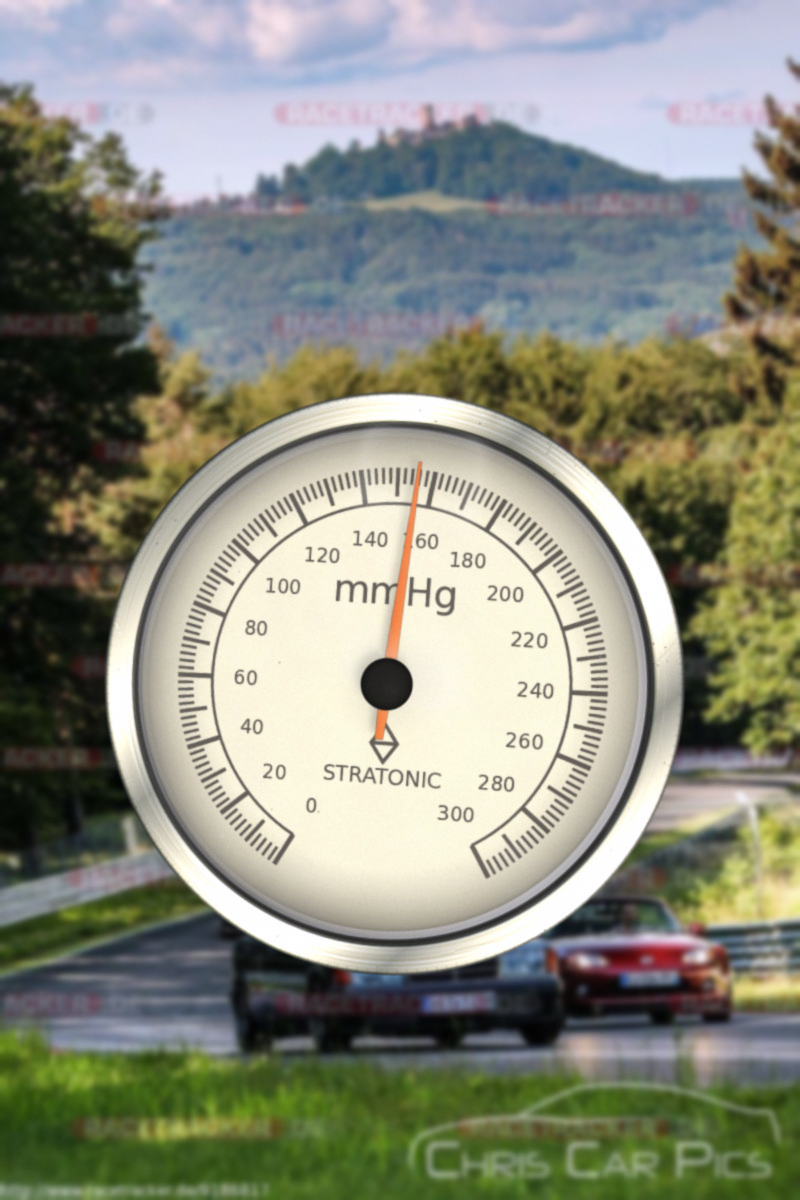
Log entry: 156 mmHg
